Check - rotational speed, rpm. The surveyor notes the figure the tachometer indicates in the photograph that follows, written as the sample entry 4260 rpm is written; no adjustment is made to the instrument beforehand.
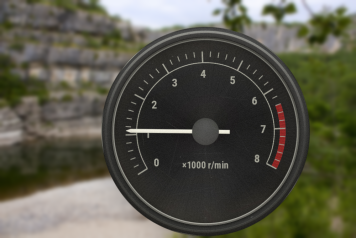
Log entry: 1100 rpm
